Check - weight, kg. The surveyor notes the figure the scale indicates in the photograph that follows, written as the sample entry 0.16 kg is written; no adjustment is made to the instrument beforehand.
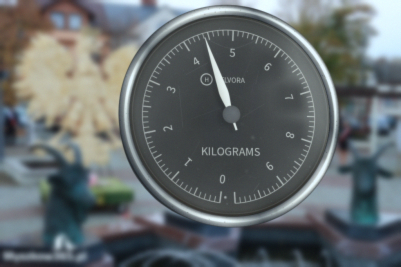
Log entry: 4.4 kg
